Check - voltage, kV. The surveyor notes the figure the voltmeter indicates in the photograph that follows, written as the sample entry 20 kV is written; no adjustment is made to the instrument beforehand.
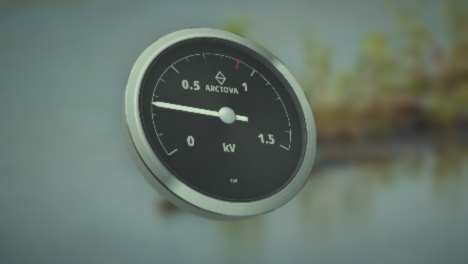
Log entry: 0.25 kV
